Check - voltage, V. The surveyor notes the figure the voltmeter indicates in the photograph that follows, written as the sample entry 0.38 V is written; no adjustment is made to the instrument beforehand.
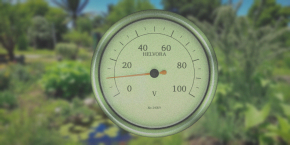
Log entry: 10 V
